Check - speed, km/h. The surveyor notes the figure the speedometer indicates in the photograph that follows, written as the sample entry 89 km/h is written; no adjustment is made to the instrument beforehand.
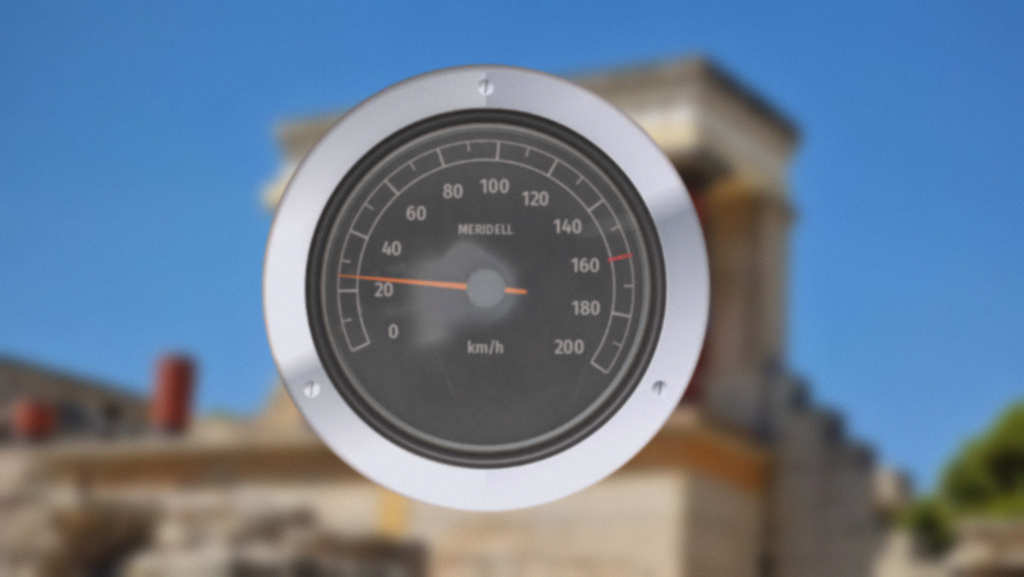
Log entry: 25 km/h
